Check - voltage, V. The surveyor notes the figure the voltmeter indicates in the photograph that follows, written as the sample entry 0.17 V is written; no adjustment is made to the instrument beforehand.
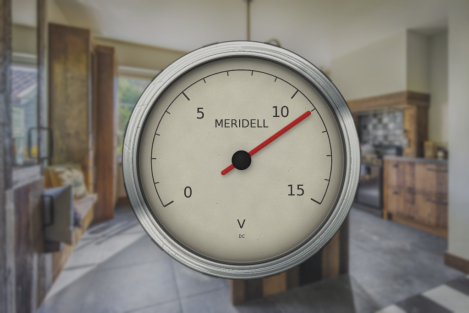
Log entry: 11 V
